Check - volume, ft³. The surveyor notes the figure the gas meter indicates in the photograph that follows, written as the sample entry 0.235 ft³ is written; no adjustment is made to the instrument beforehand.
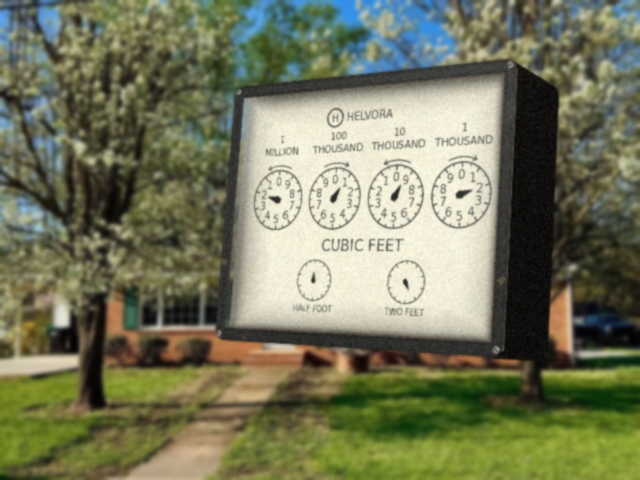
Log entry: 209200 ft³
